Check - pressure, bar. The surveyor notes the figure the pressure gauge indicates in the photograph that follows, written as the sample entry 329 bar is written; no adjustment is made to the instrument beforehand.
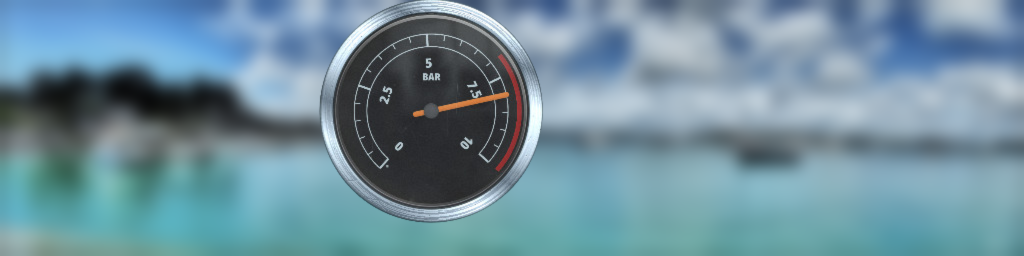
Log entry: 8 bar
